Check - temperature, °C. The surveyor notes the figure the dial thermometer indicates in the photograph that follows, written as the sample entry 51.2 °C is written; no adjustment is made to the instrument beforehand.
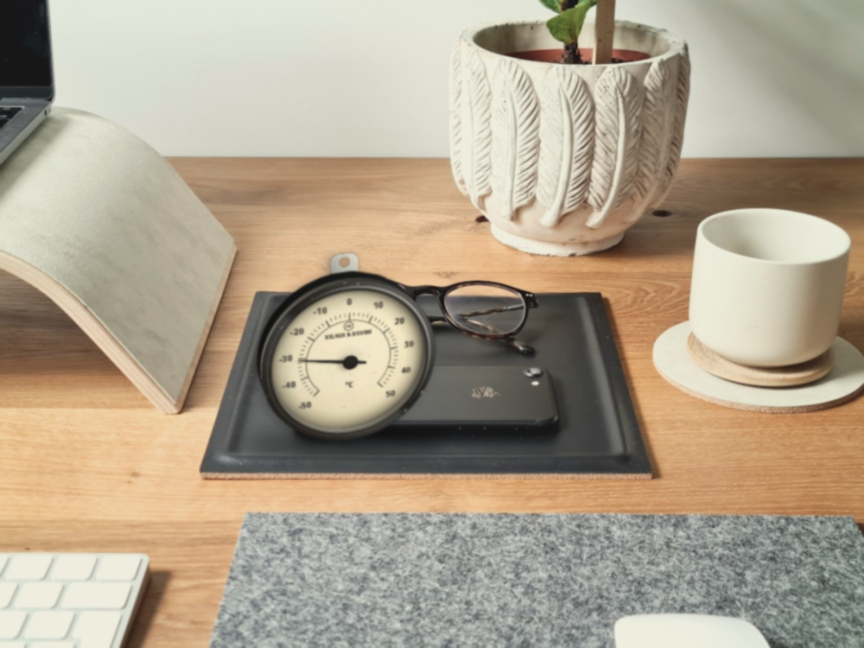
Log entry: -30 °C
